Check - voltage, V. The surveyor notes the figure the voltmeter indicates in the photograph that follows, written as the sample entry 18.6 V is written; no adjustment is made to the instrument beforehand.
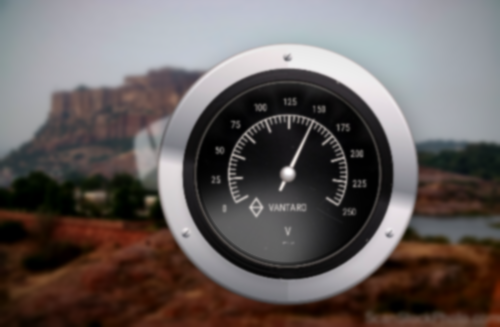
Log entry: 150 V
